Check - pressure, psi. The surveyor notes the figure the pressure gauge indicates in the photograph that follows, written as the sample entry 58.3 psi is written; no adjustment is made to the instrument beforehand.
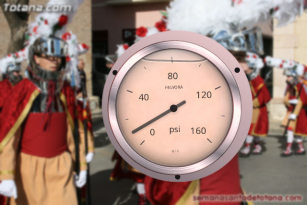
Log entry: 10 psi
